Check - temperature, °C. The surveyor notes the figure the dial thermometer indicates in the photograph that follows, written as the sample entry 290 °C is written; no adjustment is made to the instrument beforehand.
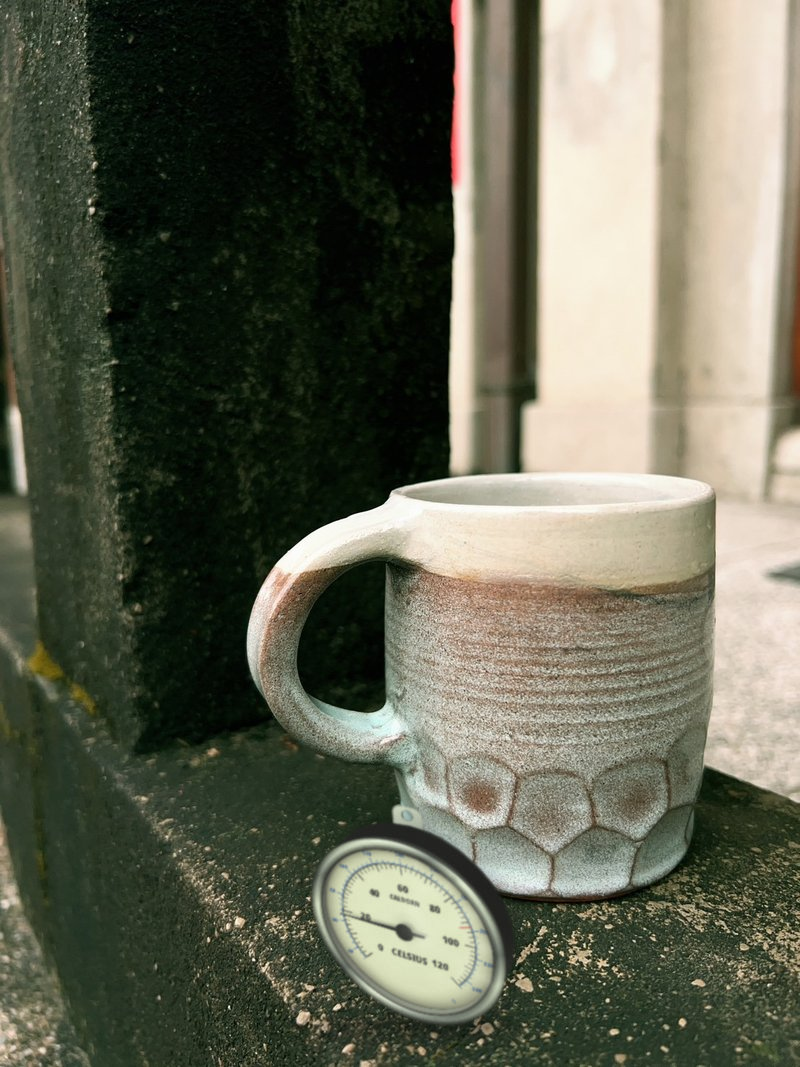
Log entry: 20 °C
